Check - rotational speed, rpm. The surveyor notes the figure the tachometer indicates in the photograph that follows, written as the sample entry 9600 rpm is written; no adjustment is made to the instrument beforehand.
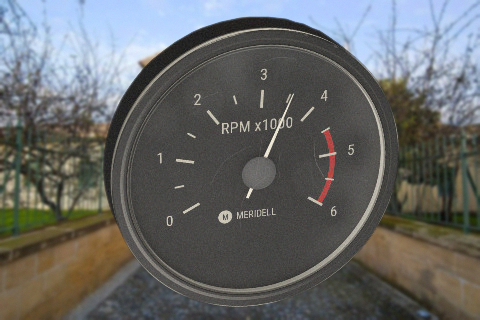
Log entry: 3500 rpm
